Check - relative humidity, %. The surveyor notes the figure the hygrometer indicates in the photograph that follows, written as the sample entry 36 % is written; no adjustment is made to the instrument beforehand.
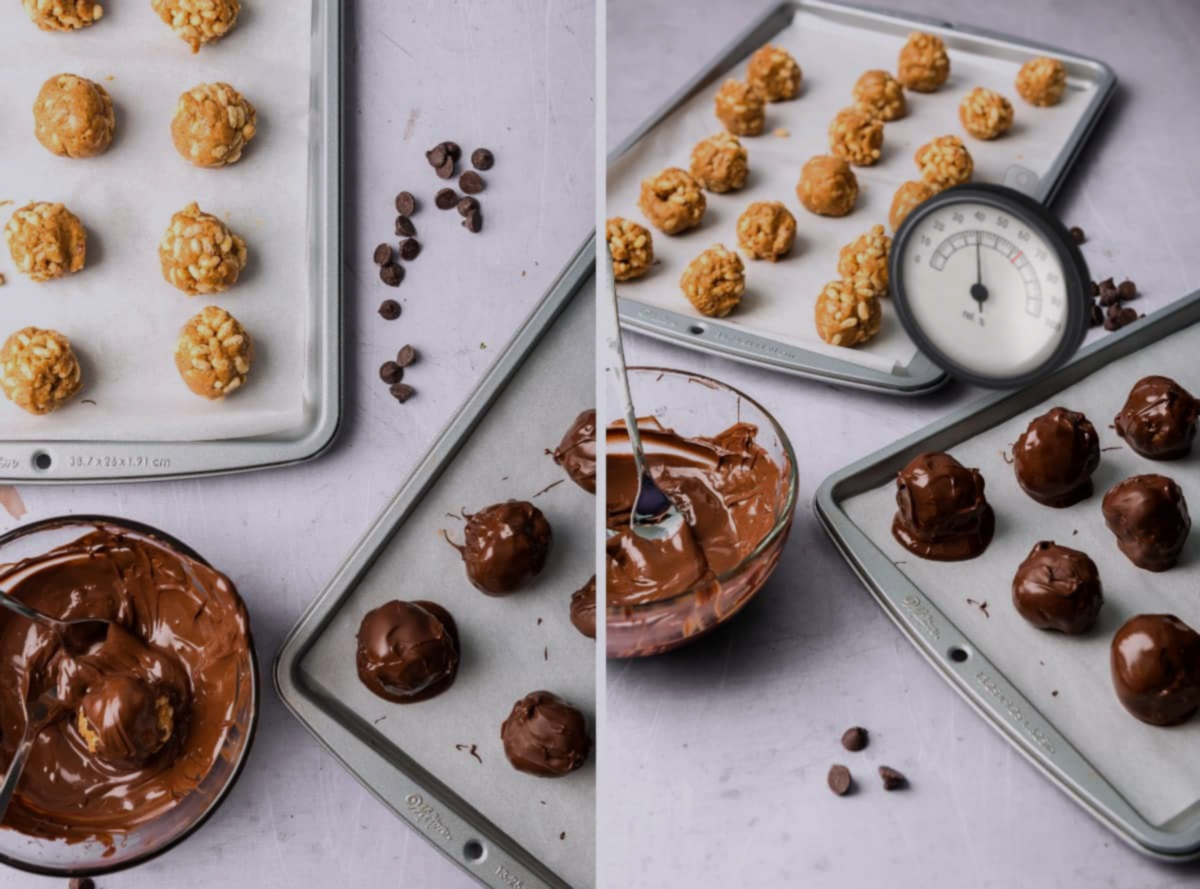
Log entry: 40 %
